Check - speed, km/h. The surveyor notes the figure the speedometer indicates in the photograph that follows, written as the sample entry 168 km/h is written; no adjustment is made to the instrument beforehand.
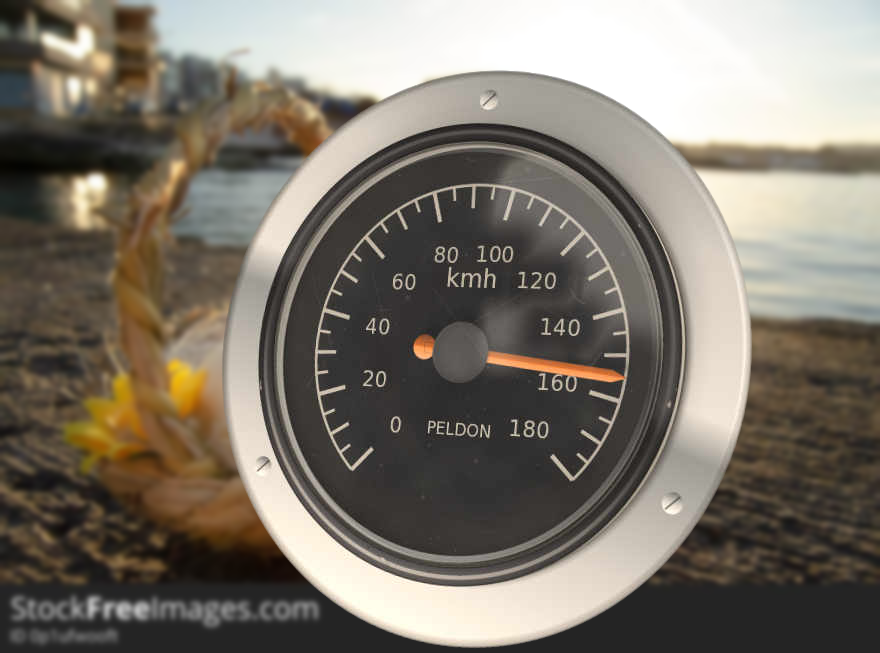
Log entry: 155 km/h
